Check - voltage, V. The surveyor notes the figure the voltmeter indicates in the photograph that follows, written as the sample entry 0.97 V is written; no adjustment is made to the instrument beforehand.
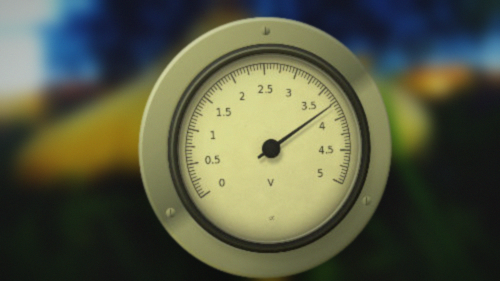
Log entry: 3.75 V
